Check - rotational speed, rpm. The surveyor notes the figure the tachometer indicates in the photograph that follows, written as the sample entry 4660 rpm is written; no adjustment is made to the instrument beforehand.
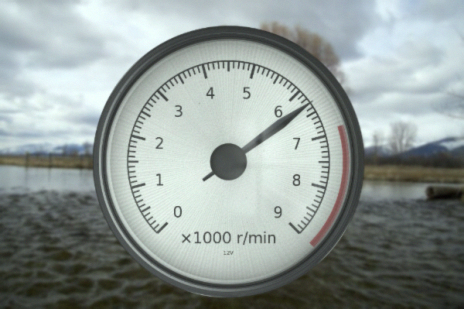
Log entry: 6300 rpm
